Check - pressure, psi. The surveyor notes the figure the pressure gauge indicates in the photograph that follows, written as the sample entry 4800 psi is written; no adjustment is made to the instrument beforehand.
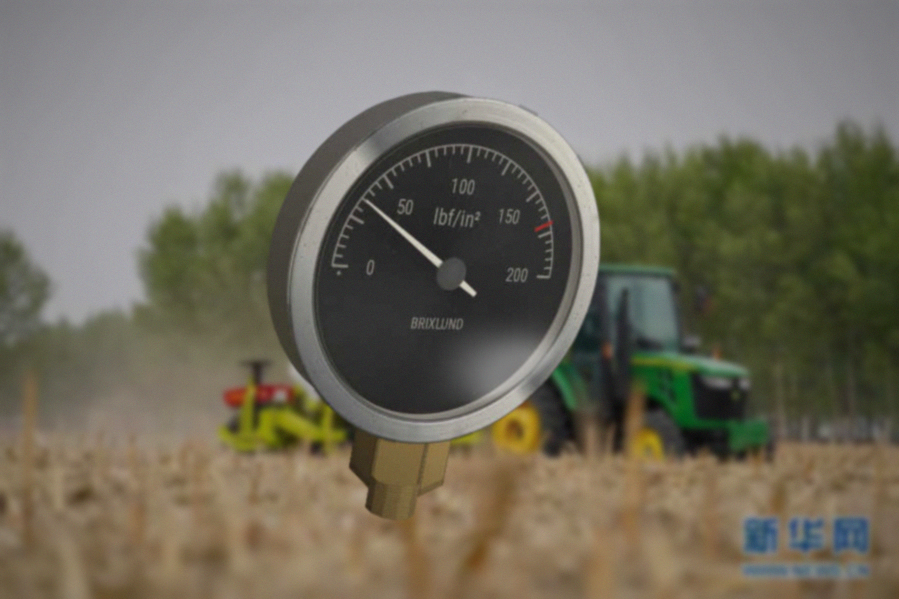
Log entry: 35 psi
